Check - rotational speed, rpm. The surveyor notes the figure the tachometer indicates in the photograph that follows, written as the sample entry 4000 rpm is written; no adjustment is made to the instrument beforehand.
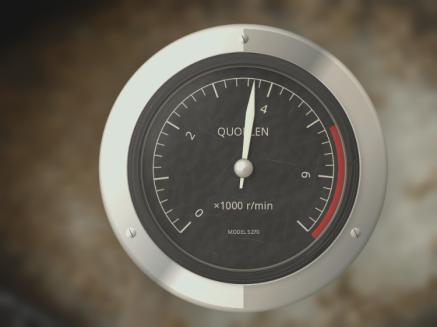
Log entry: 3700 rpm
